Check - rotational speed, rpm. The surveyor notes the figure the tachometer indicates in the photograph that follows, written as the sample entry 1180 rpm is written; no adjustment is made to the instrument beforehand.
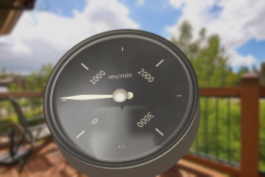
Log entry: 500 rpm
